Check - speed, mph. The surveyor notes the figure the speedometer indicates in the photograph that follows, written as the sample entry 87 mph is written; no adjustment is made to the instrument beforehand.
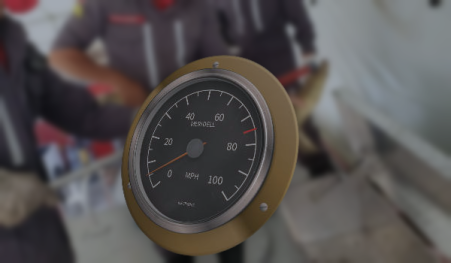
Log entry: 5 mph
